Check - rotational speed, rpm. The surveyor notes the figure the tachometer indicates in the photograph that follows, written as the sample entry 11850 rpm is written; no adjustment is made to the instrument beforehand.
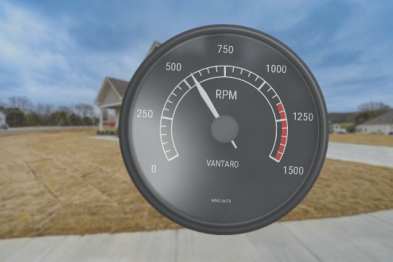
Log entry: 550 rpm
